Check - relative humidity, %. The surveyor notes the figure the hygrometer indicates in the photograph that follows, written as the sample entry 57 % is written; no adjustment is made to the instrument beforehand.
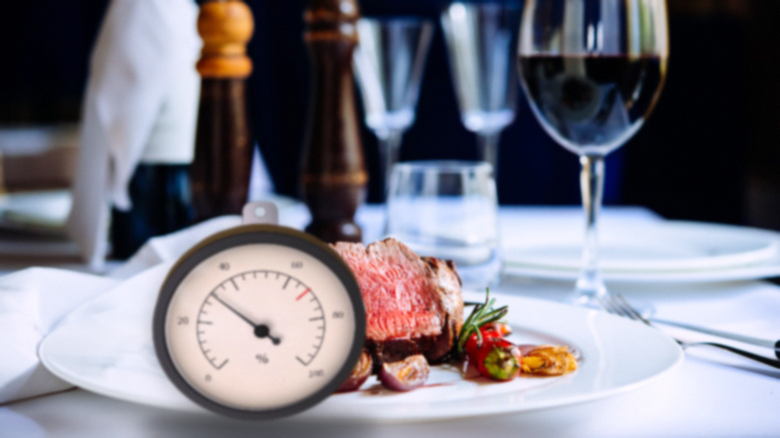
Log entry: 32 %
